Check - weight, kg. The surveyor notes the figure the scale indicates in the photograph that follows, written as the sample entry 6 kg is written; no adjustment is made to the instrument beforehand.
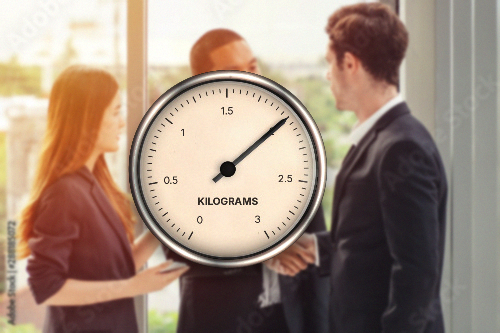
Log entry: 2 kg
